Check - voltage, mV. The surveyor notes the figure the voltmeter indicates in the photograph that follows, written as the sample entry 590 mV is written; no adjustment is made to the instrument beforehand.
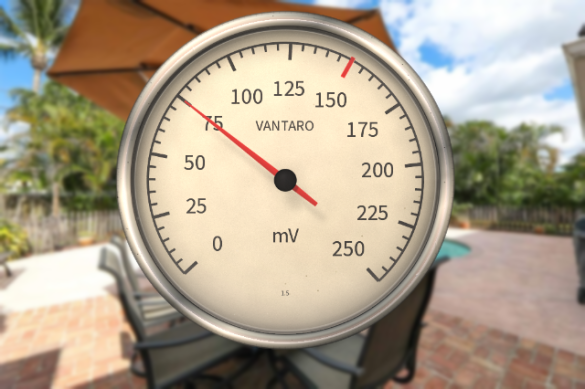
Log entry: 75 mV
